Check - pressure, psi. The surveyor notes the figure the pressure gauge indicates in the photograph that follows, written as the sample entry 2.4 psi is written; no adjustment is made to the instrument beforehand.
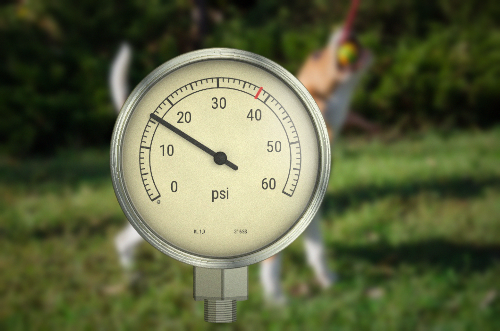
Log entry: 16 psi
